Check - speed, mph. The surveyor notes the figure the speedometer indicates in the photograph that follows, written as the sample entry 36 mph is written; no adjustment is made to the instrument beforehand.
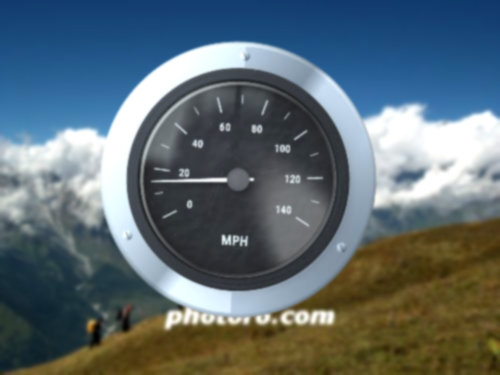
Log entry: 15 mph
